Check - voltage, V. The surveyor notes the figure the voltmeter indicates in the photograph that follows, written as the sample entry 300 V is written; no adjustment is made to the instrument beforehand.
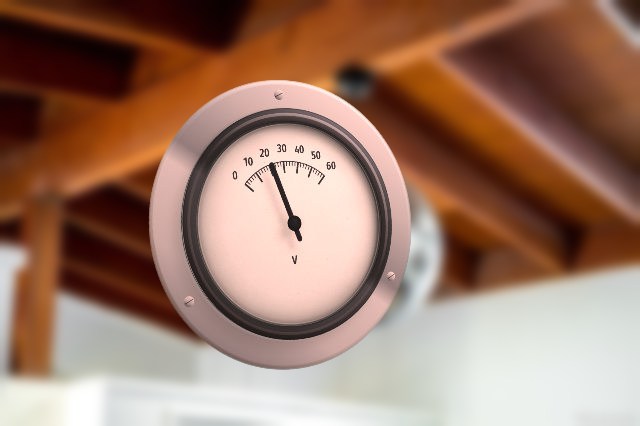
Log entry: 20 V
